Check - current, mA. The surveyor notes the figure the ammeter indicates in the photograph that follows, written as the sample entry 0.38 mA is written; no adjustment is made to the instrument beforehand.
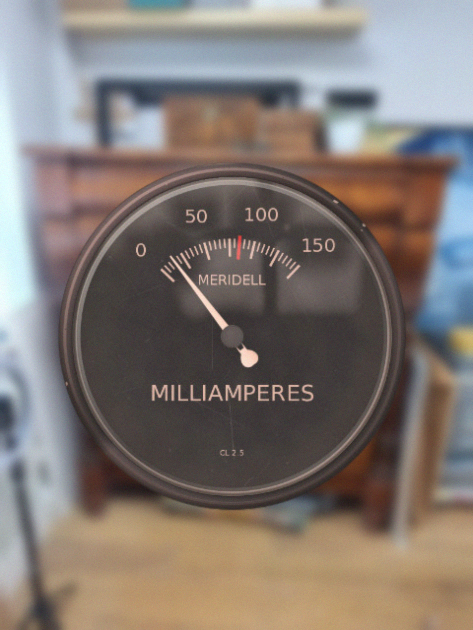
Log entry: 15 mA
